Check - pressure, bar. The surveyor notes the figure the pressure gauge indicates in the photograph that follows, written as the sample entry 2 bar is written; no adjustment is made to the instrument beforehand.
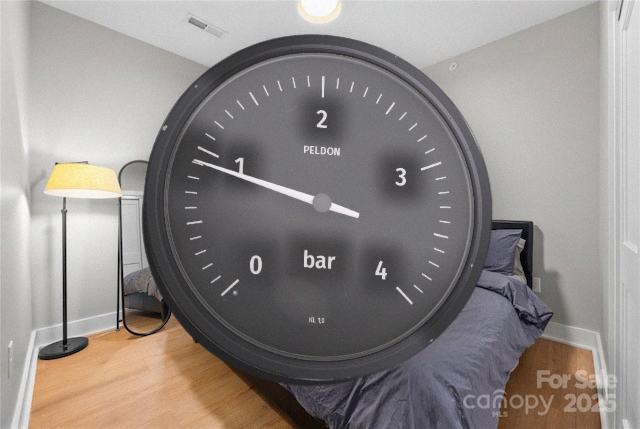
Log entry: 0.9 bar
